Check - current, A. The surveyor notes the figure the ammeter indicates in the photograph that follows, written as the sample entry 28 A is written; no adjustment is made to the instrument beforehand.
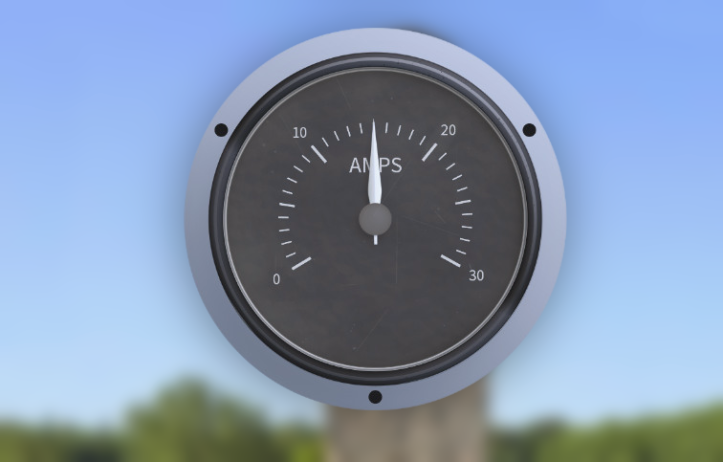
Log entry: 15 A
